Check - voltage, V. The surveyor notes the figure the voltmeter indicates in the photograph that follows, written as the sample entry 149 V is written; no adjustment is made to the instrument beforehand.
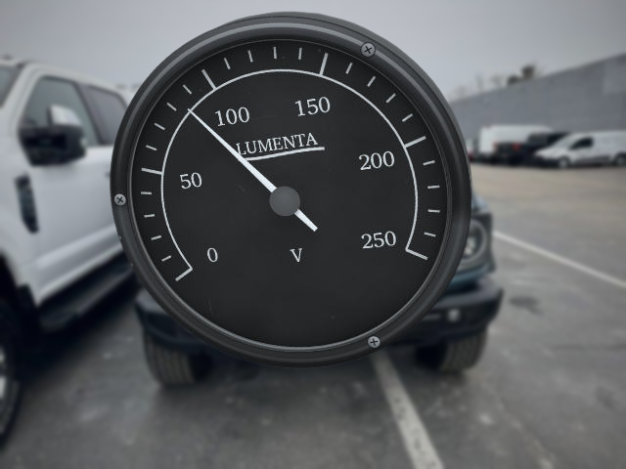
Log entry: 85 V
